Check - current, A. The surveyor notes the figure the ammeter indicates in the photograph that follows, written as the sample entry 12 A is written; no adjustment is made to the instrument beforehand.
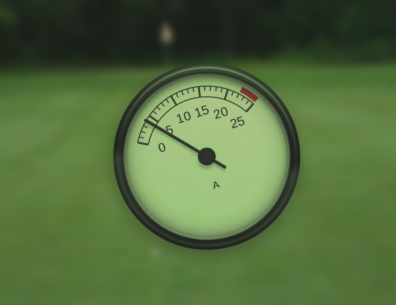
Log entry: 4 A
